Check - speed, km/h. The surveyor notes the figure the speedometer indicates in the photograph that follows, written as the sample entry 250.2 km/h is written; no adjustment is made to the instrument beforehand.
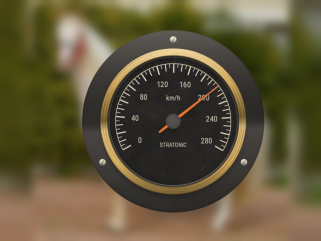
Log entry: 200 km/h
